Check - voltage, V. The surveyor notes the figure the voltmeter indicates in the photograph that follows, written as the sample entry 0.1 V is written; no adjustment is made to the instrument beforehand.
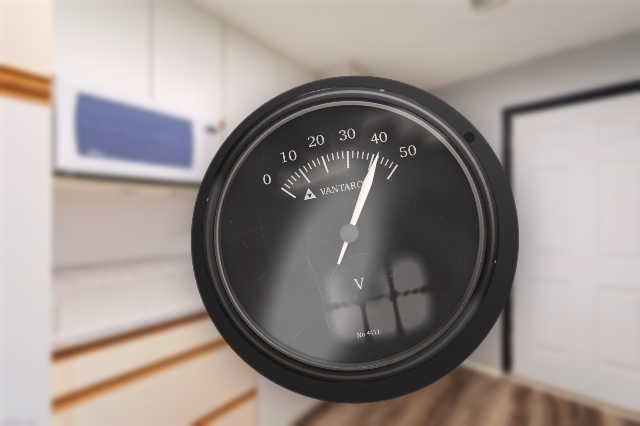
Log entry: 42 V
